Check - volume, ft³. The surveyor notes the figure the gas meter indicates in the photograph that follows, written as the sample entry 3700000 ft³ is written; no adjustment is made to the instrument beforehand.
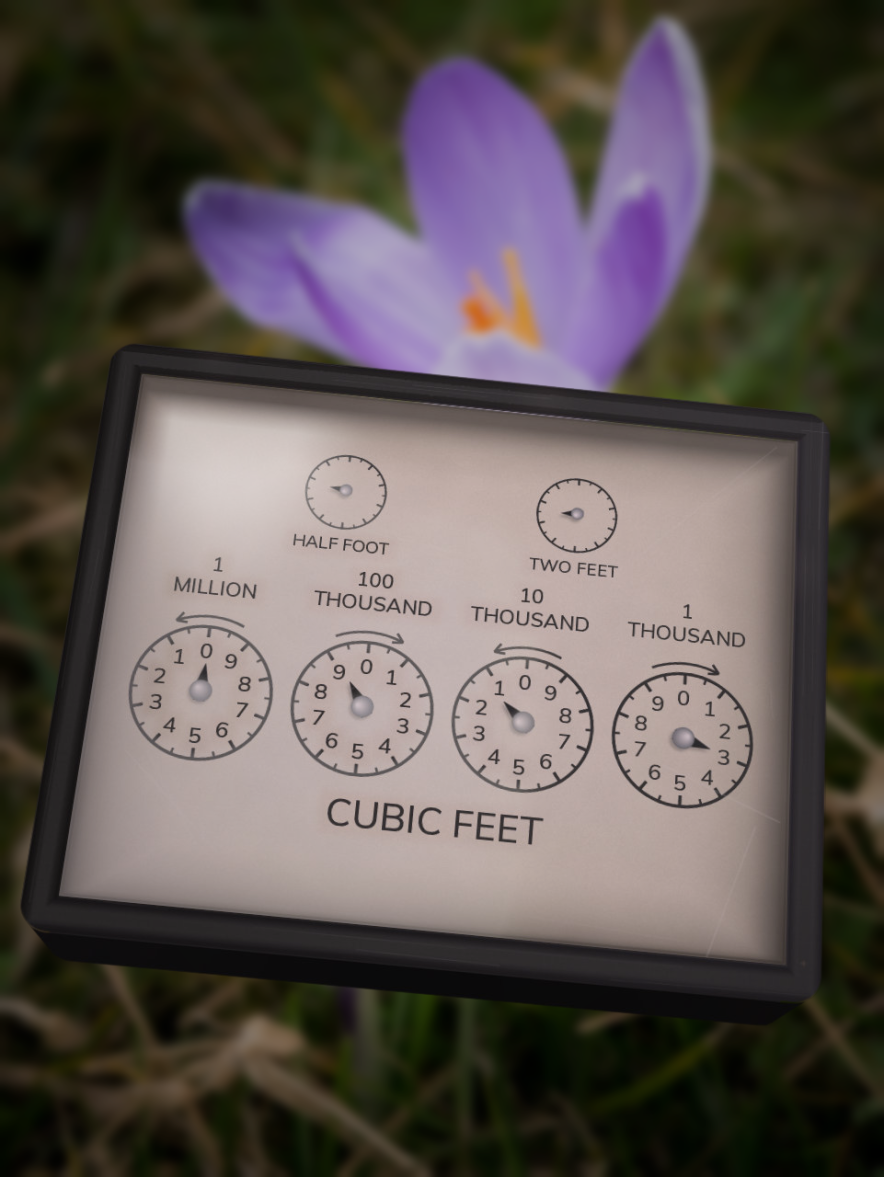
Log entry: 991300 ft³
